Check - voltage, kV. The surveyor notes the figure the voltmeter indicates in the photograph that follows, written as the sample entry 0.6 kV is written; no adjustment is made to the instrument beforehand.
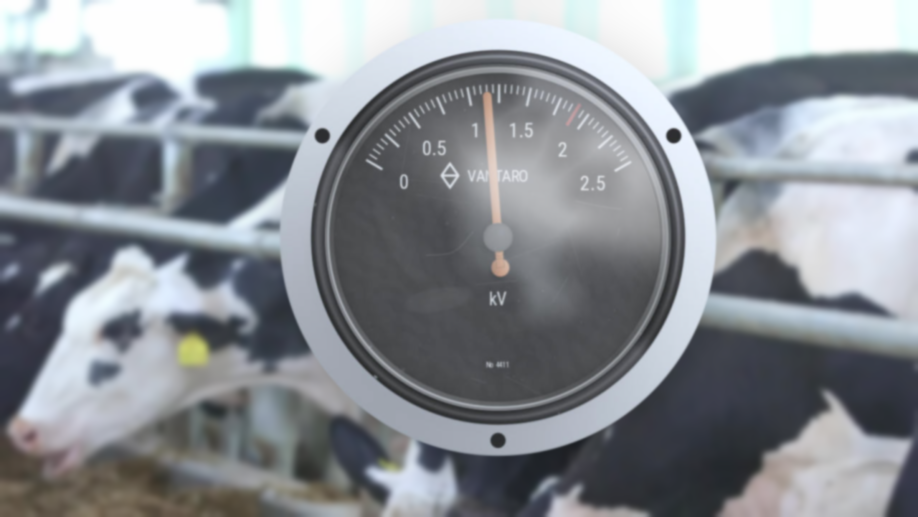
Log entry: 1.15 kV
